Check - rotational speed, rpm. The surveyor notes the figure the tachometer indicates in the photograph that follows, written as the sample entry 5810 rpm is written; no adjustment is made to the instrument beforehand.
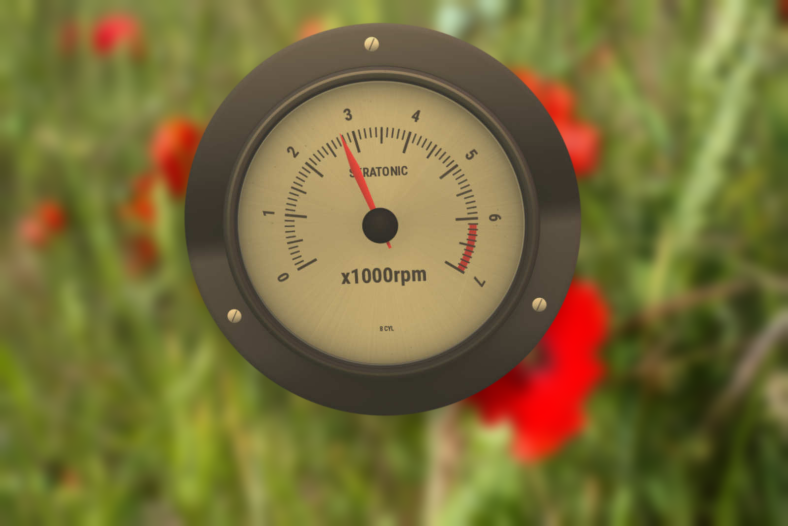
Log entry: 2800 rpm
